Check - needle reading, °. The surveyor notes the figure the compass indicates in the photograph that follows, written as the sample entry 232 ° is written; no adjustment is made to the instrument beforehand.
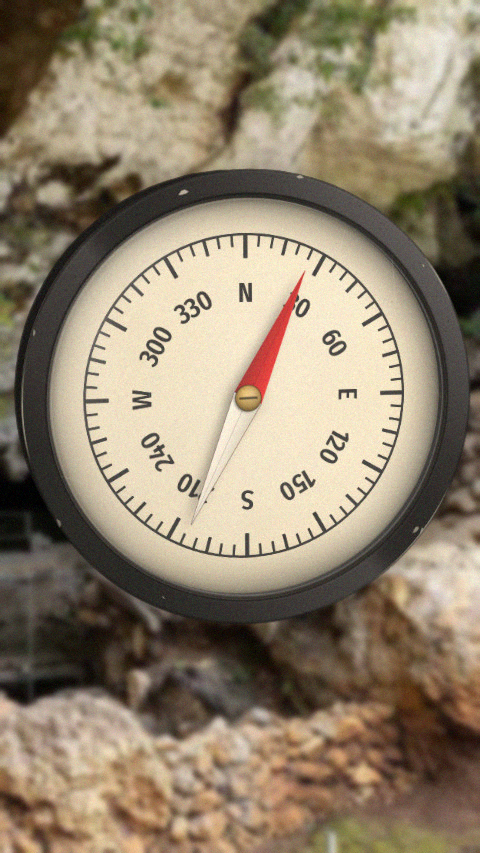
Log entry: 25 °
